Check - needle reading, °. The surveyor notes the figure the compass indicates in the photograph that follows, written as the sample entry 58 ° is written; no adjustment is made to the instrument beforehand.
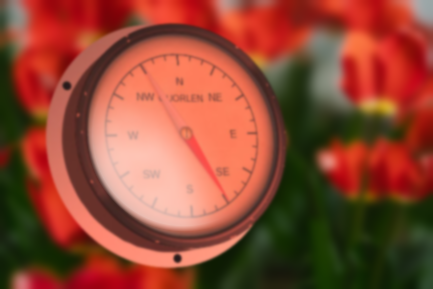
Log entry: 150 °
